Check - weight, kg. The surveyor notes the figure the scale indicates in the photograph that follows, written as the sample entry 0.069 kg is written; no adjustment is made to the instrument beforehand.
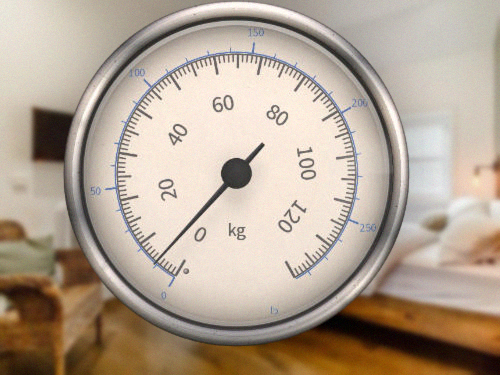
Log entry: 5 kg
